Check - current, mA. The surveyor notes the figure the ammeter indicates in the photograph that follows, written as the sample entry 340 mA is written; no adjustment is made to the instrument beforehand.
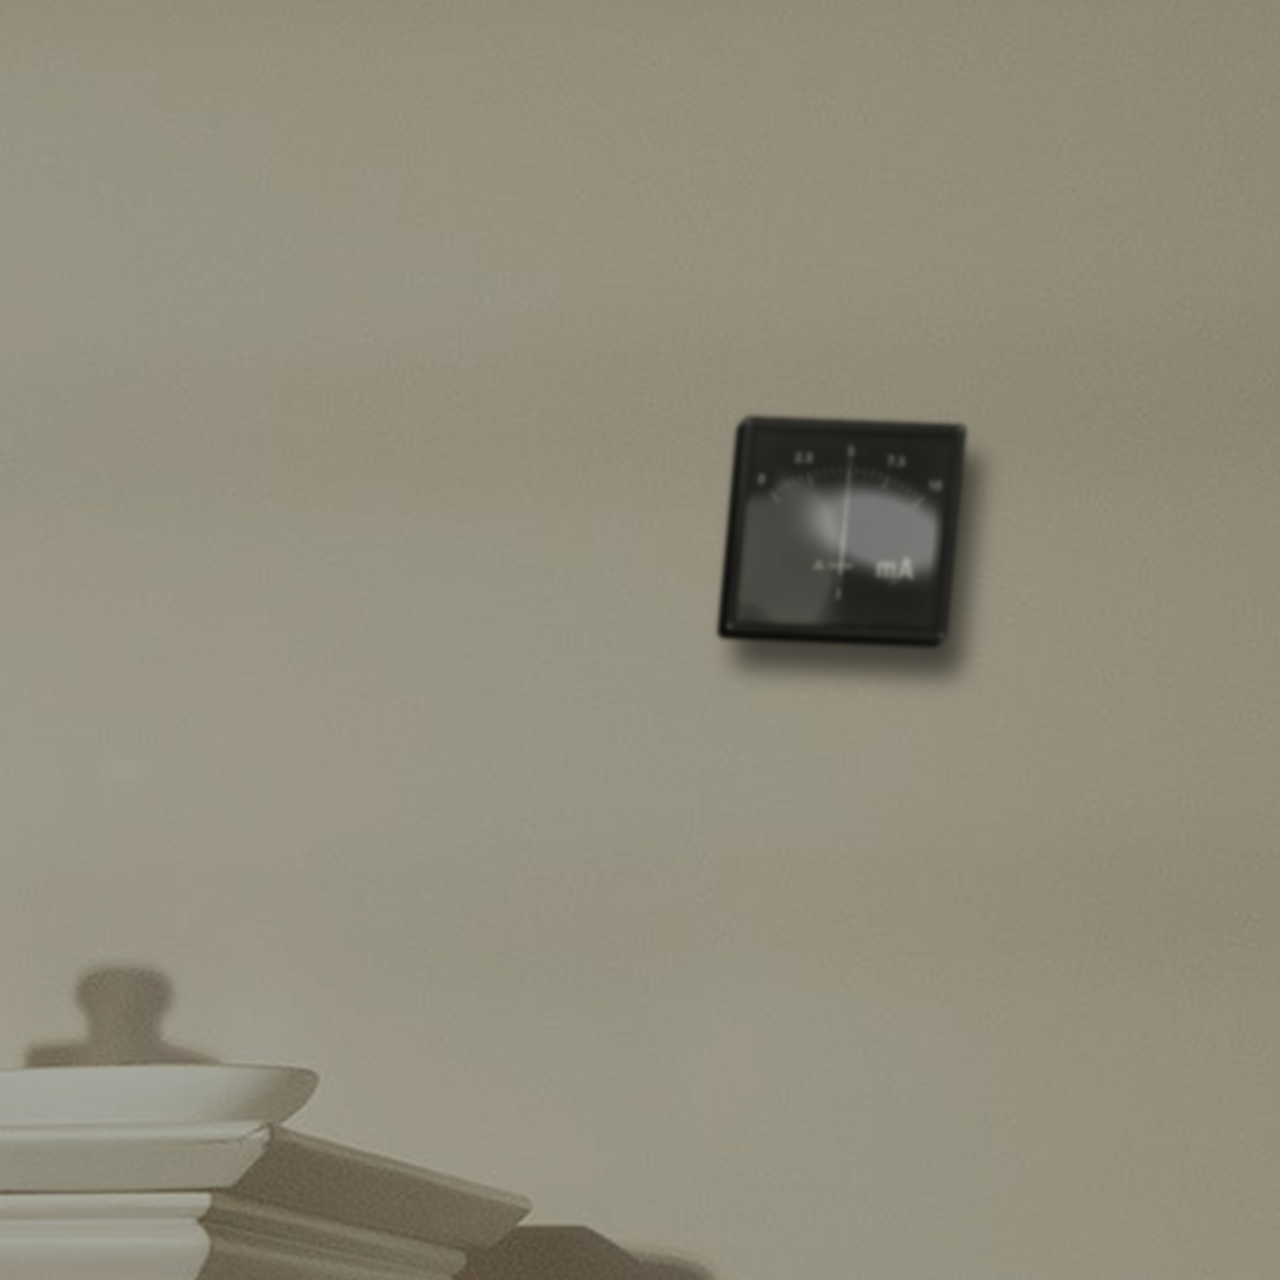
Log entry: 5 mA
